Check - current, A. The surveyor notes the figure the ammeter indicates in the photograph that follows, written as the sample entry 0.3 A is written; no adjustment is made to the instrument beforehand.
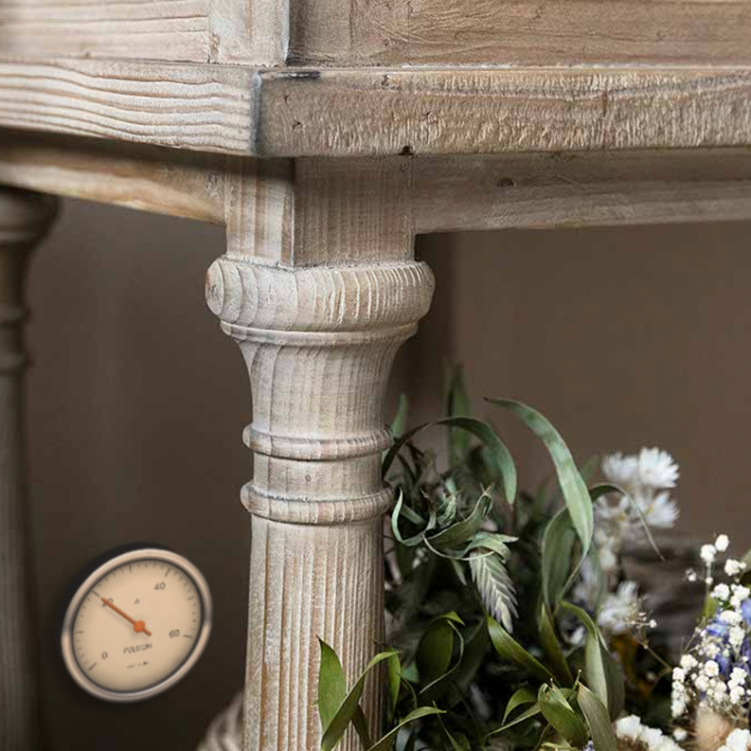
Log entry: 20 A
